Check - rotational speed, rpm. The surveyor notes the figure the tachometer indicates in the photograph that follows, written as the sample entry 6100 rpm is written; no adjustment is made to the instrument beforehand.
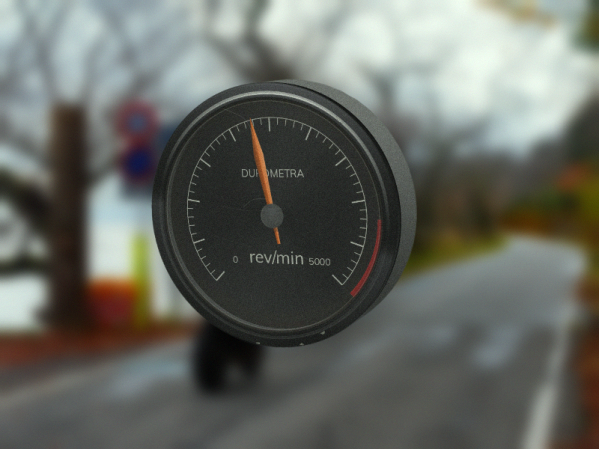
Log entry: 2300 rpm
